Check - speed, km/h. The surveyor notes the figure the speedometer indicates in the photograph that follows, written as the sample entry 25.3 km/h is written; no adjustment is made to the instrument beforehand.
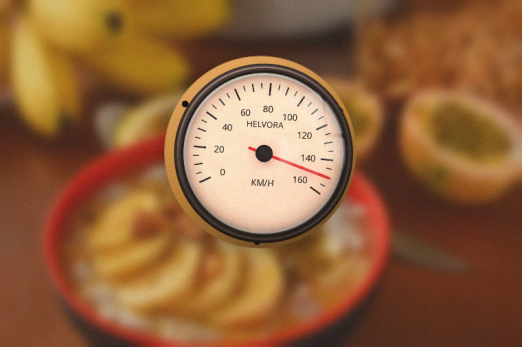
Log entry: 150 km/h
